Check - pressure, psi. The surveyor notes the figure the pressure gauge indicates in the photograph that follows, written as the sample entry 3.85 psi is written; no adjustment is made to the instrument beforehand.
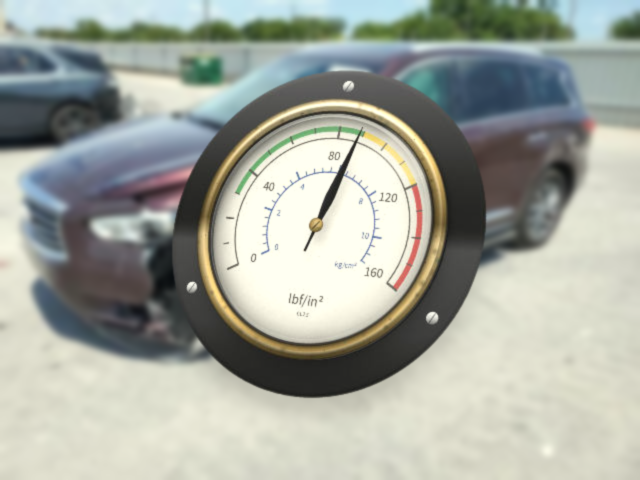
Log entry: 90 psi
